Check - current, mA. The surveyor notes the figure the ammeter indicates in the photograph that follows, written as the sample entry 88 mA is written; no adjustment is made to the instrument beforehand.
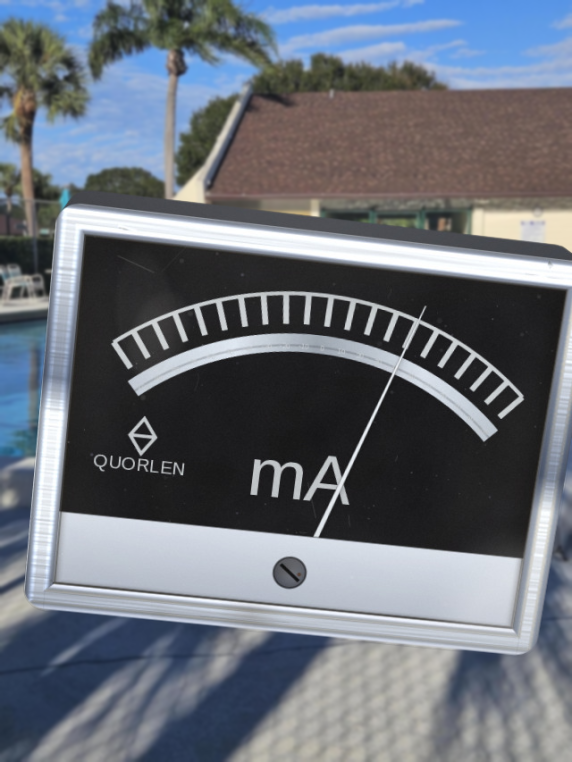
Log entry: 40 mA
